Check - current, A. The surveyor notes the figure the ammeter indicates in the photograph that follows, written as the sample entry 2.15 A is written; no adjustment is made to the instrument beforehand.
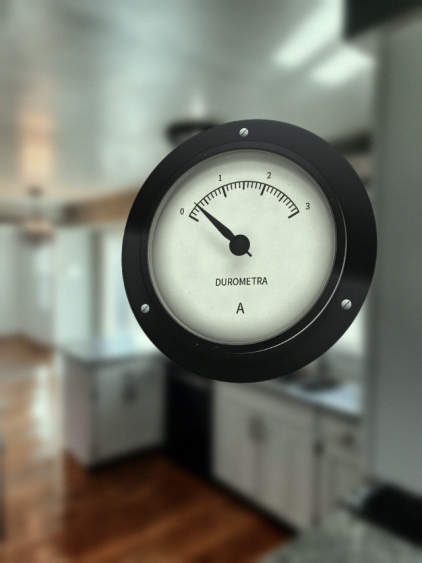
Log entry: 0.3 A
